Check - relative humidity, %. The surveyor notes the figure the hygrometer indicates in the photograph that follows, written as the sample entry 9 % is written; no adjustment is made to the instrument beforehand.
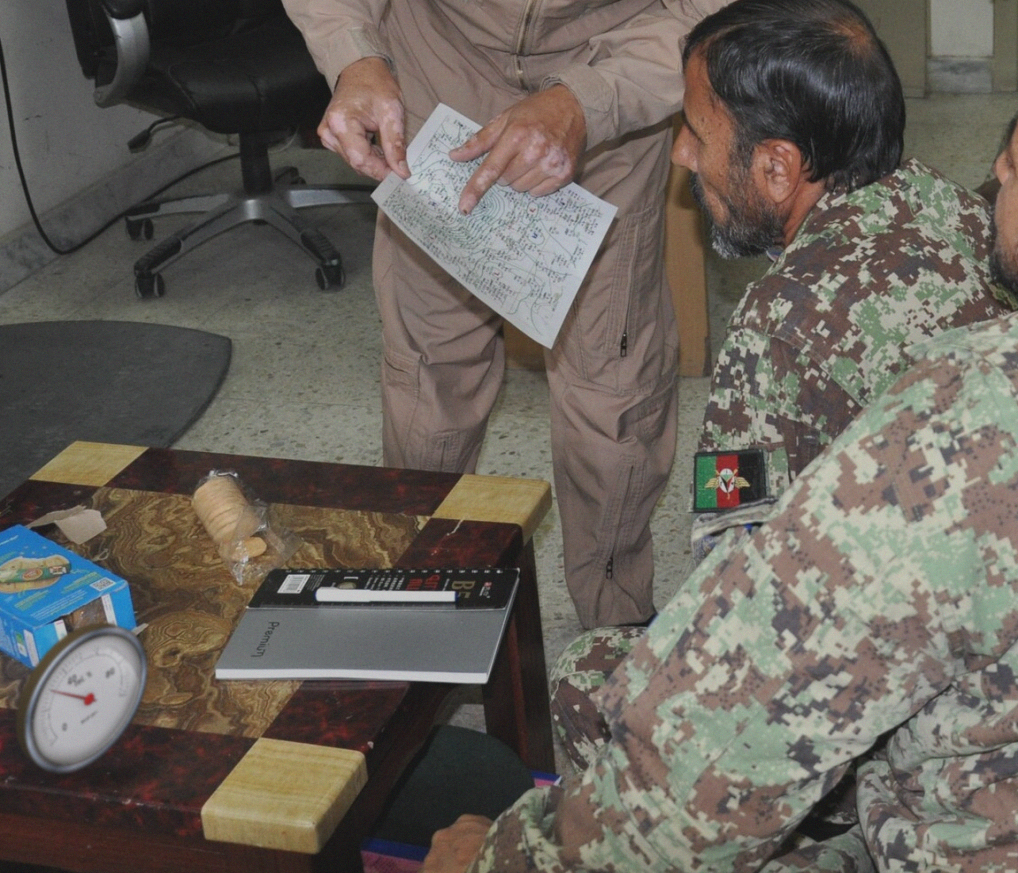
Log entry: 30 %
